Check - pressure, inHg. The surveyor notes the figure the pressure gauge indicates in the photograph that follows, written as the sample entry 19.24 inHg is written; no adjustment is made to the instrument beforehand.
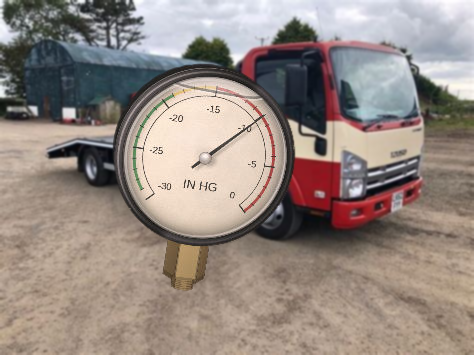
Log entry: -10 inHg
